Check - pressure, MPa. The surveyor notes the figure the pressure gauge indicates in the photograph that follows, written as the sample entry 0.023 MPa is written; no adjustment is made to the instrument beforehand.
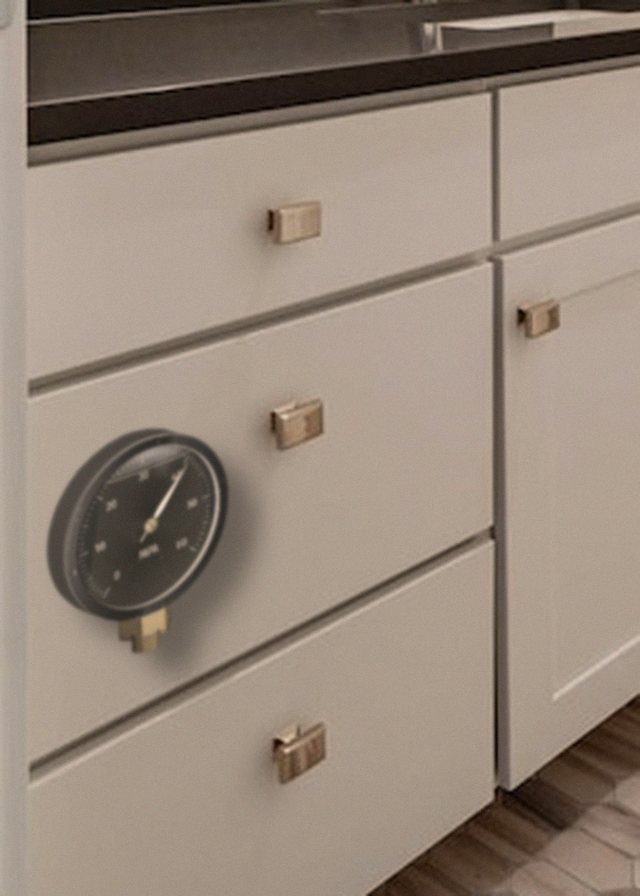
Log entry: 40 MPa
